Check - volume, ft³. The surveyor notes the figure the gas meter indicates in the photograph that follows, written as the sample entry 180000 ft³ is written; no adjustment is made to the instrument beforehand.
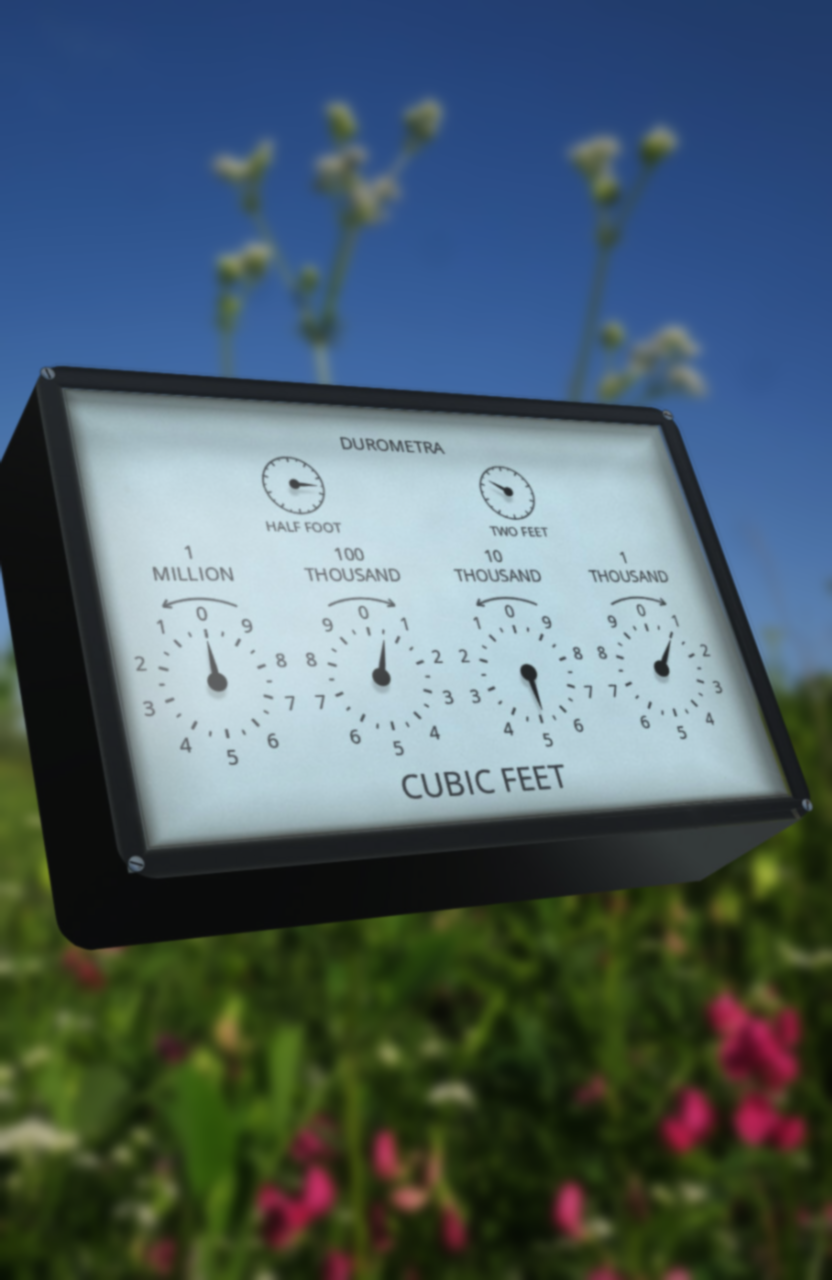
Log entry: 5100 ft³
